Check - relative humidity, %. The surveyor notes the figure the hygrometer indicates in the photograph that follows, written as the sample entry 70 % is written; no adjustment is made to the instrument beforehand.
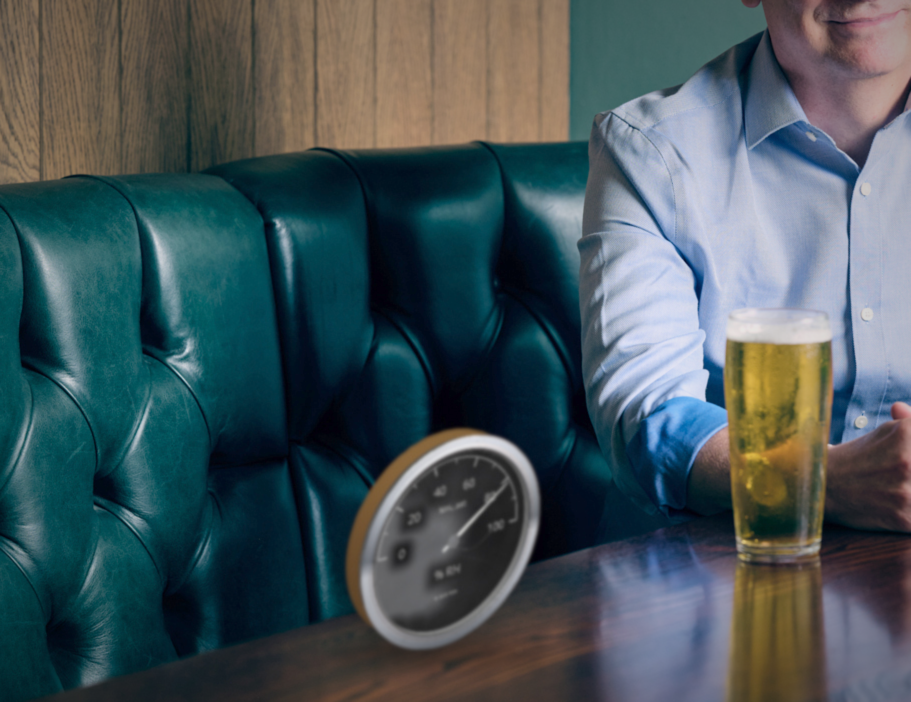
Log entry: 80 %
